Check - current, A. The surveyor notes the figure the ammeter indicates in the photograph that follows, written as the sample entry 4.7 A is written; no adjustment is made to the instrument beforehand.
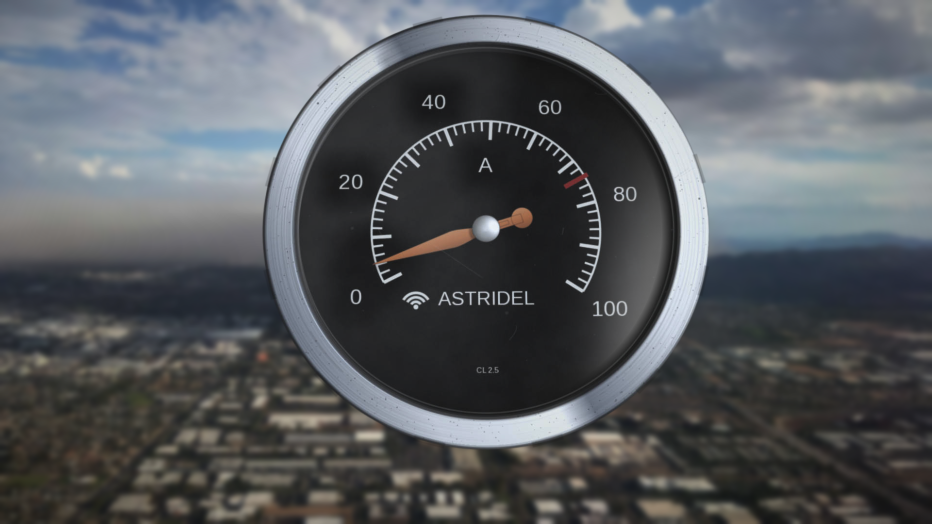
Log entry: 4 A
